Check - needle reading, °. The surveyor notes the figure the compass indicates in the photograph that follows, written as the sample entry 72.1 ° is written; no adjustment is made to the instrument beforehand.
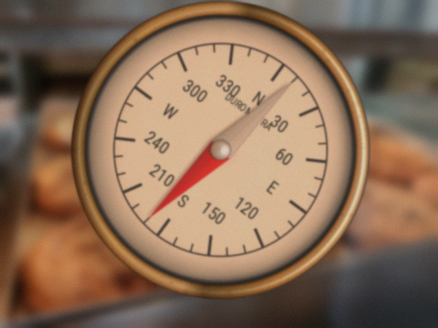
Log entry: 190 °
